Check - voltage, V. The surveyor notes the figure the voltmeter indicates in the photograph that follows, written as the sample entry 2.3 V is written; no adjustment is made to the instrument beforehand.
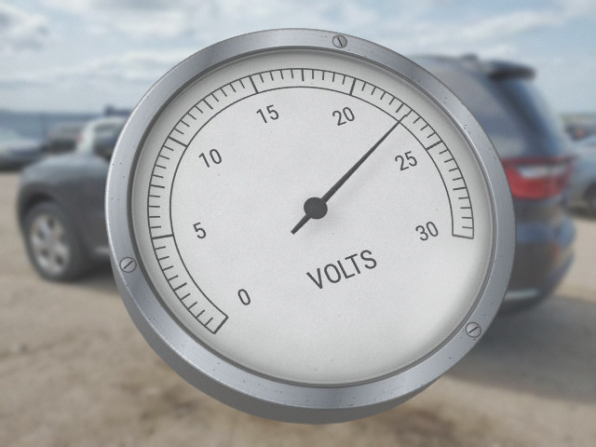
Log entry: 23 V
